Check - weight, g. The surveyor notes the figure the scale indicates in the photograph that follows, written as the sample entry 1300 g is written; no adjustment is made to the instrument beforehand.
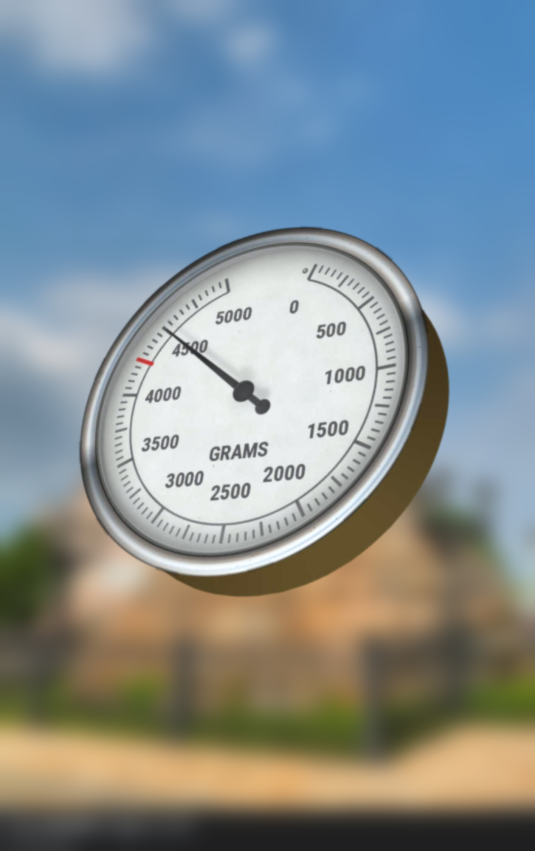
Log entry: 4500 g
